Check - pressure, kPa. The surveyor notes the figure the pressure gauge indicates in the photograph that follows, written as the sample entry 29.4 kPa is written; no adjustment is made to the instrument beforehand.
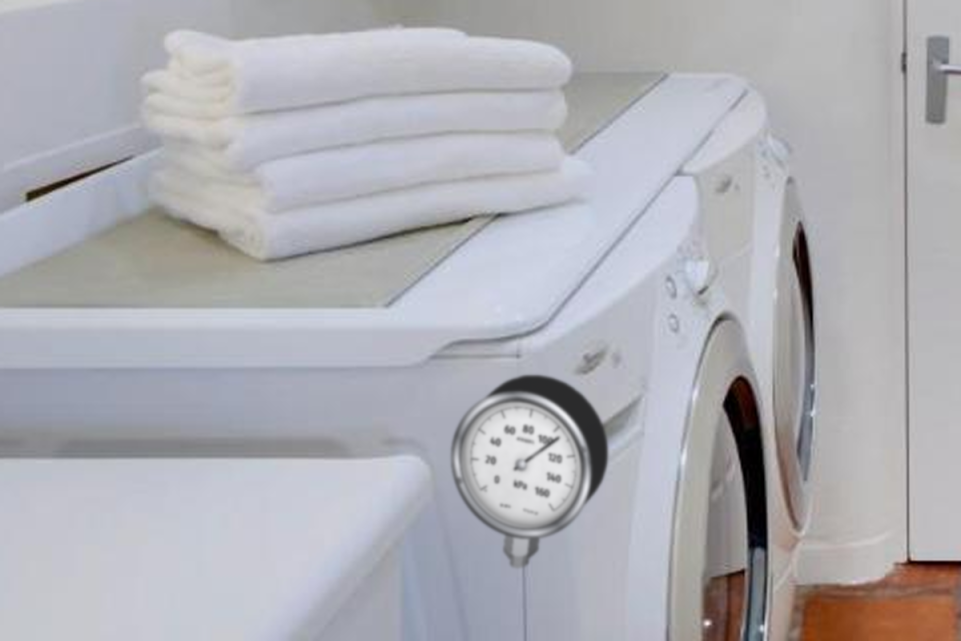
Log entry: 105 kPa
